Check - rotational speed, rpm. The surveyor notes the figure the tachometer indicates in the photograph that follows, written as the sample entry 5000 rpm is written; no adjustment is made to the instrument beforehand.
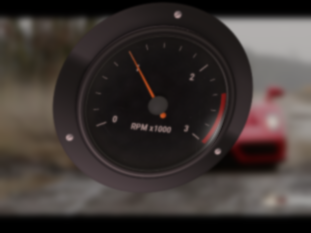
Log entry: 1000 rpm
